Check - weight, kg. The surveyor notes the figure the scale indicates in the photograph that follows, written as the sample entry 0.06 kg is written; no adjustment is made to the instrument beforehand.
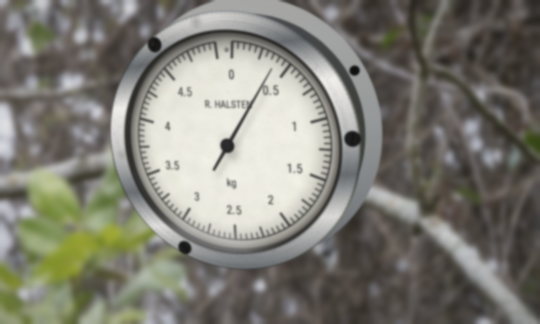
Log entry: 0.4 kg
